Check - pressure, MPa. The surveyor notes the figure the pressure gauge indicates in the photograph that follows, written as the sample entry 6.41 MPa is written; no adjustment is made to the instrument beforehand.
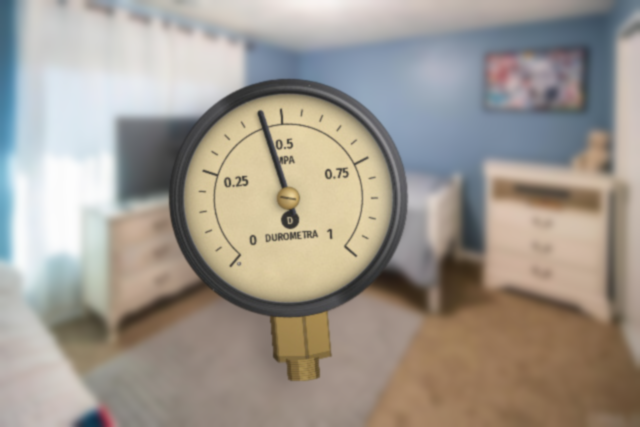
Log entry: 0.45 MPa
